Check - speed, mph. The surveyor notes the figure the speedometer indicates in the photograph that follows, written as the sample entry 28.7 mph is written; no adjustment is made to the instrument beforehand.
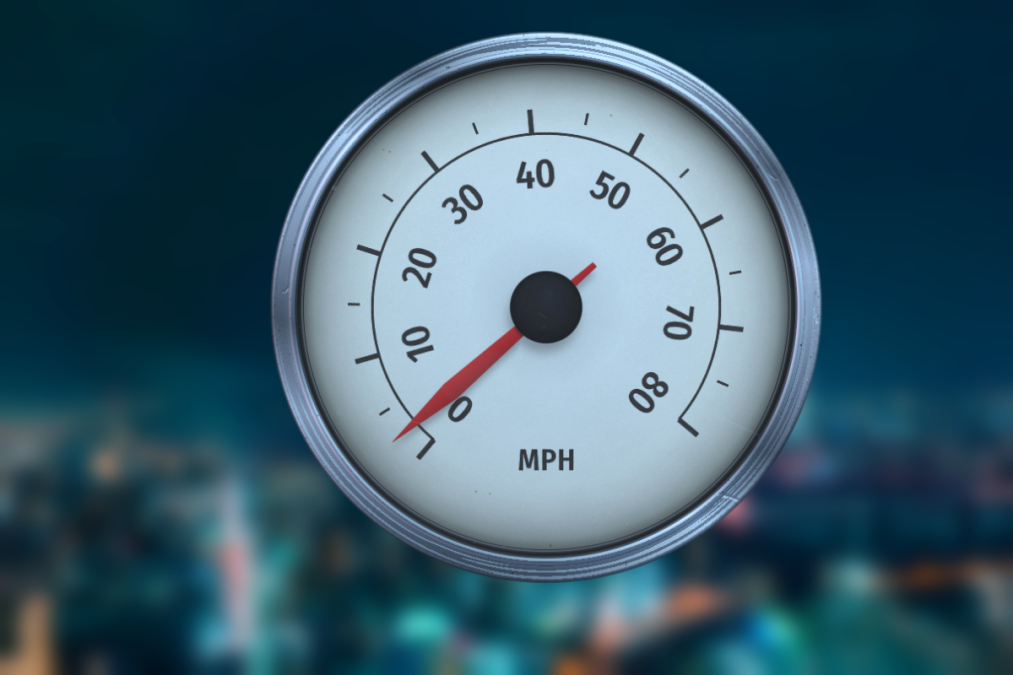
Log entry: 2.5 mph
